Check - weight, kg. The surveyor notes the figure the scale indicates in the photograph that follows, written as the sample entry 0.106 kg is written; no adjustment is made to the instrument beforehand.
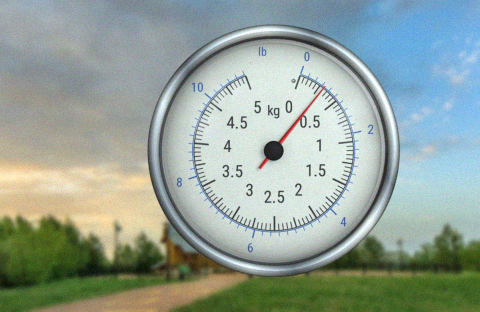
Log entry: 0.3 kg
